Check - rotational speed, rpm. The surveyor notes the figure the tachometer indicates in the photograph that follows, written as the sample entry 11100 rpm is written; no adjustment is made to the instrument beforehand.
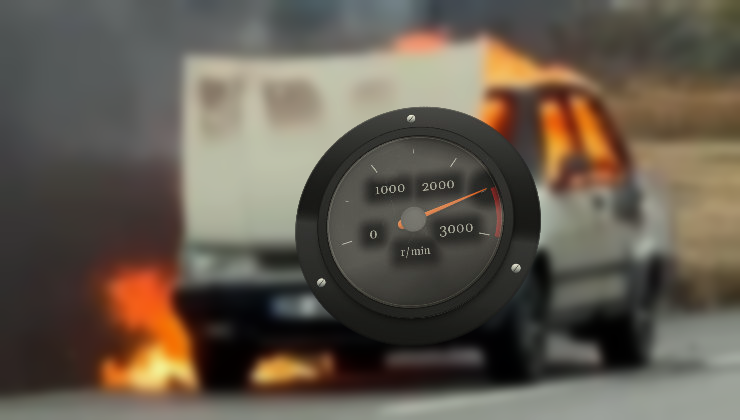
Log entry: 2500 rpm
